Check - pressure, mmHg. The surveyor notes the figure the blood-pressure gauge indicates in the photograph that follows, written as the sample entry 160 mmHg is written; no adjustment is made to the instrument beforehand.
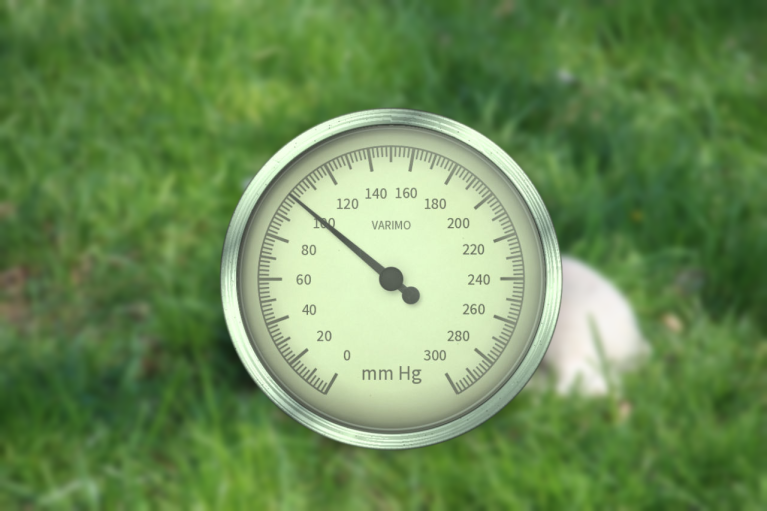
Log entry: 100 mmHg
